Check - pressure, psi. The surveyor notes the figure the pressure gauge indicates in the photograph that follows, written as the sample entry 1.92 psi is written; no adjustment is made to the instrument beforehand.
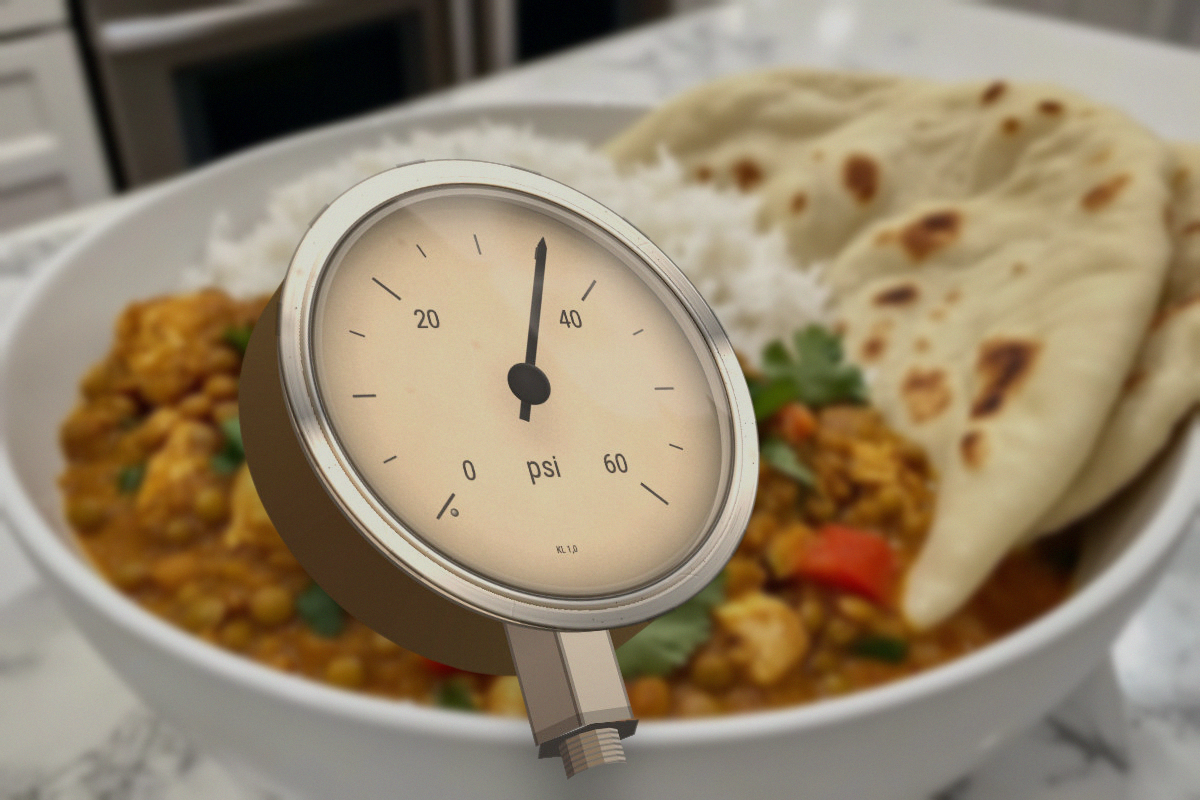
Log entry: 35 psi
